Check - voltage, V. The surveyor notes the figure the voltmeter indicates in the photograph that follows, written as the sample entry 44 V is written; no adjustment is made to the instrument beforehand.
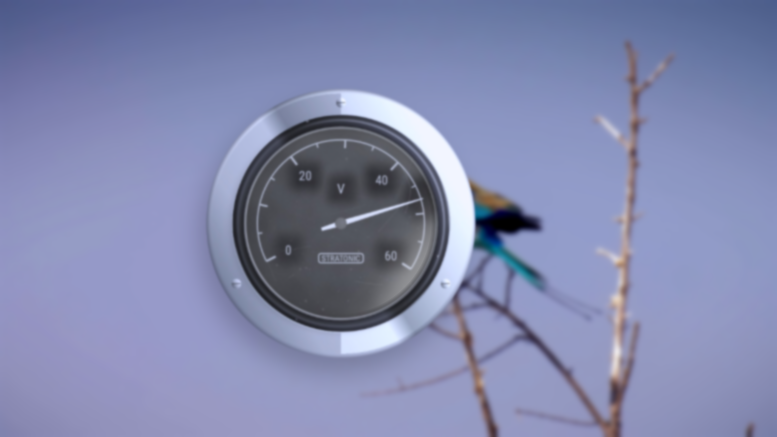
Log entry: 47.5 V
